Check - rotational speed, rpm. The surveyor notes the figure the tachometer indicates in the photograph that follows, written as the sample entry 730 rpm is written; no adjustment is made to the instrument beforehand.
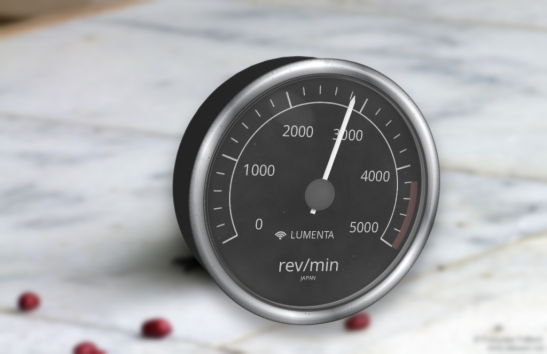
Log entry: 2800 rpm
